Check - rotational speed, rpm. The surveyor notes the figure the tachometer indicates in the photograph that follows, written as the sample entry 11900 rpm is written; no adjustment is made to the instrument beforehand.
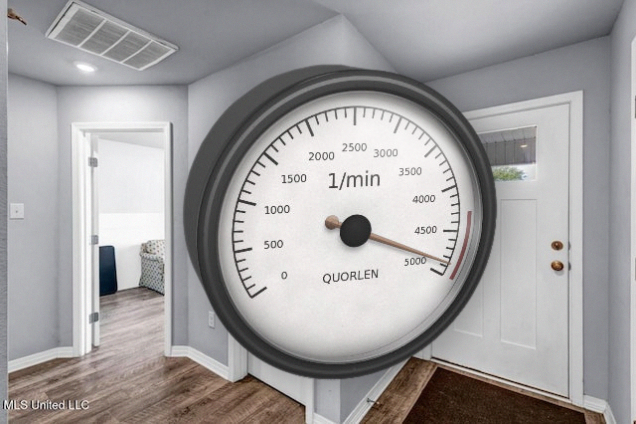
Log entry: 4850 rpm
